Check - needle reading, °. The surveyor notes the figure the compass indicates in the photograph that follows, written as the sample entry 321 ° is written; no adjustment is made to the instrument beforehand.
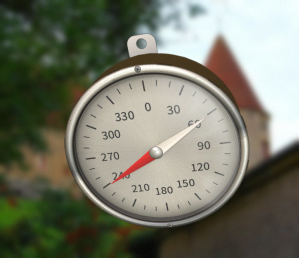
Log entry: 240 °
